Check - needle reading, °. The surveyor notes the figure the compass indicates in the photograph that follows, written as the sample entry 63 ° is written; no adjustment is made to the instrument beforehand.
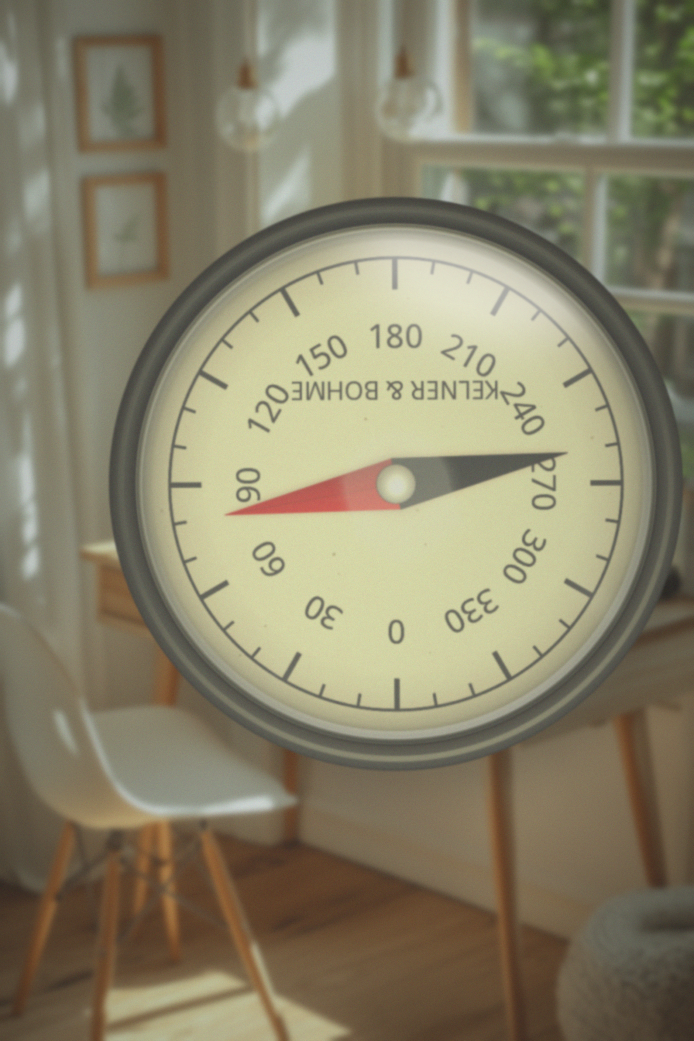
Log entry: 80 °
